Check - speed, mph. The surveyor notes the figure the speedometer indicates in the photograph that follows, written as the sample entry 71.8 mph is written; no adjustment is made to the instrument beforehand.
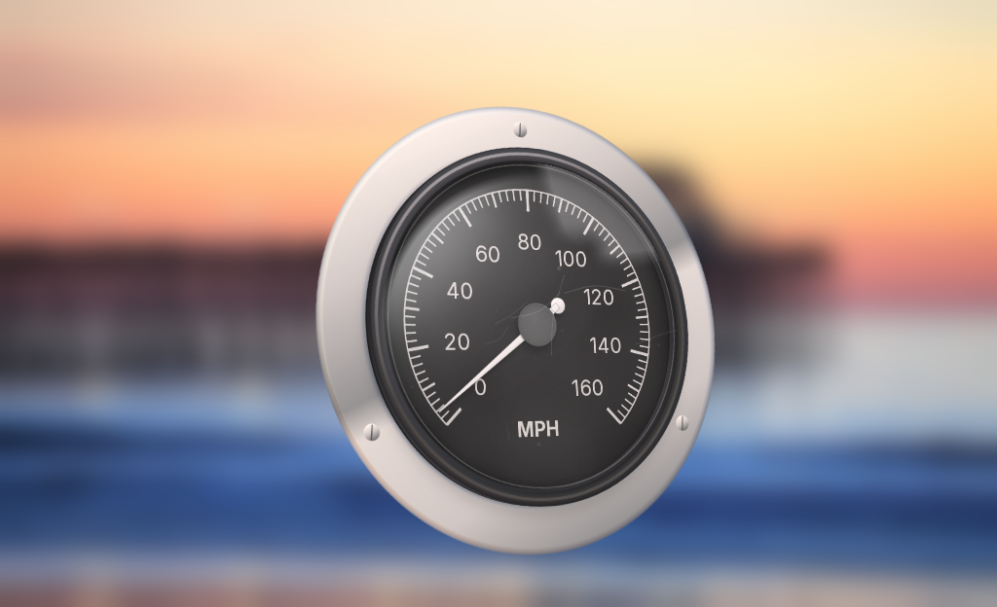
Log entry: 4 mph
